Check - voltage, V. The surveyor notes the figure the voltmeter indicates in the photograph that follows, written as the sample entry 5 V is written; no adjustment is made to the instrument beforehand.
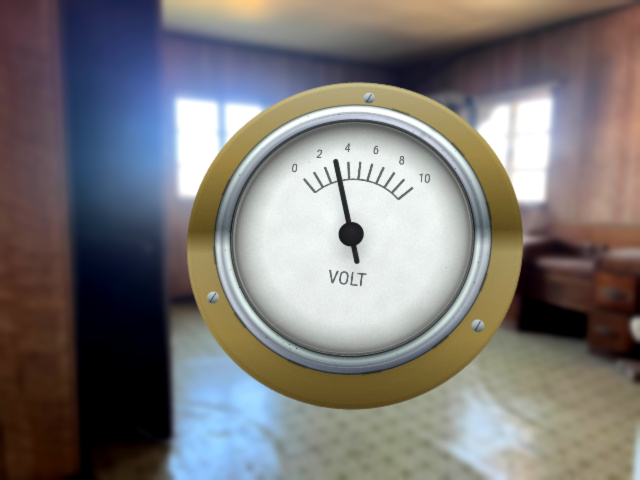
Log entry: 3 V
